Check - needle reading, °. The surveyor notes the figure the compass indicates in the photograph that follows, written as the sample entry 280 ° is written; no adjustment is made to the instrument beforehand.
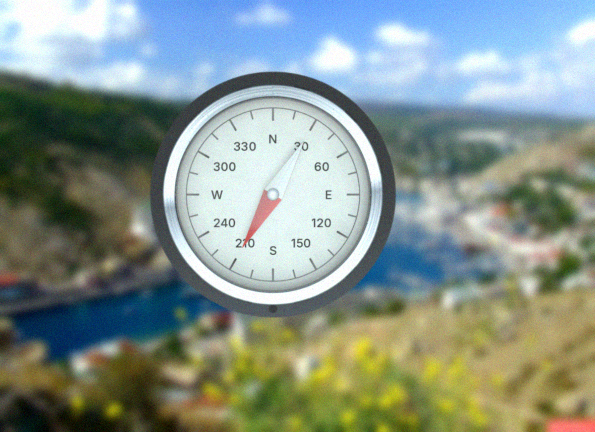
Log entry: 210 °
